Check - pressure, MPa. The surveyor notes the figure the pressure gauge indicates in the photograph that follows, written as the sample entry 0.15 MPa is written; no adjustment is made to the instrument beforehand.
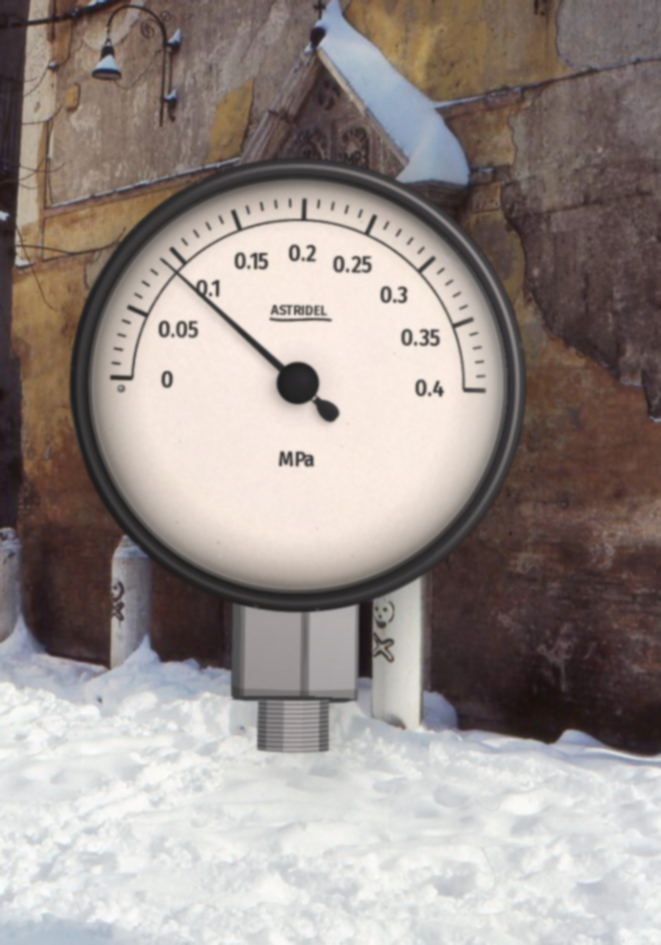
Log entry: 0.09 MPa
